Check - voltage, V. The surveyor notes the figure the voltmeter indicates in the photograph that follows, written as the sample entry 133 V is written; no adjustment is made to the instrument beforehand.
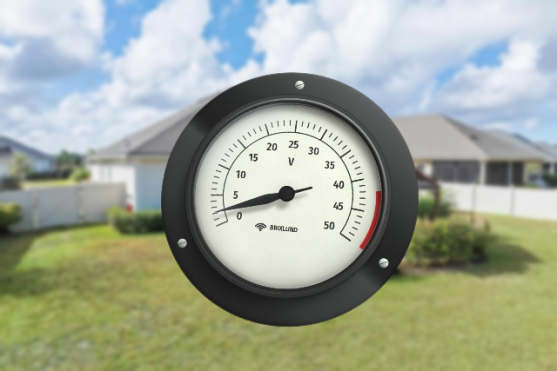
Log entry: 2 V
